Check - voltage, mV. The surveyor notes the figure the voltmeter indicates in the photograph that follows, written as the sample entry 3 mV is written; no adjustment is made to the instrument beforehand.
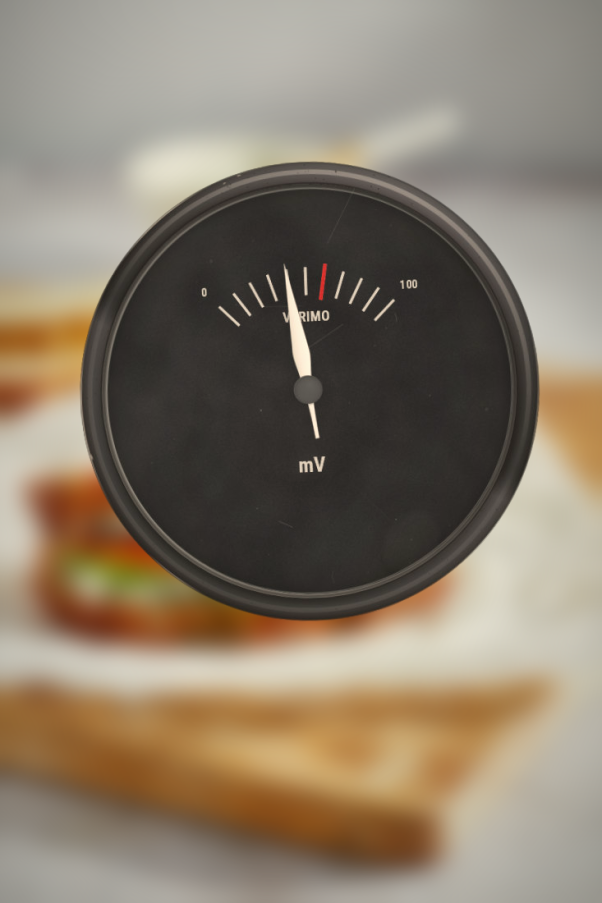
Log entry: 40 mV
